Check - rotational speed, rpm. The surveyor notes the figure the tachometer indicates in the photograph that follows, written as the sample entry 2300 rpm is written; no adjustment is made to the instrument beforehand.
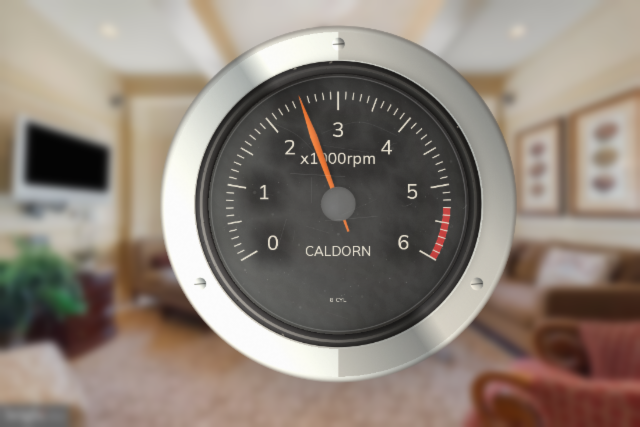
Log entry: 2500 rpm
